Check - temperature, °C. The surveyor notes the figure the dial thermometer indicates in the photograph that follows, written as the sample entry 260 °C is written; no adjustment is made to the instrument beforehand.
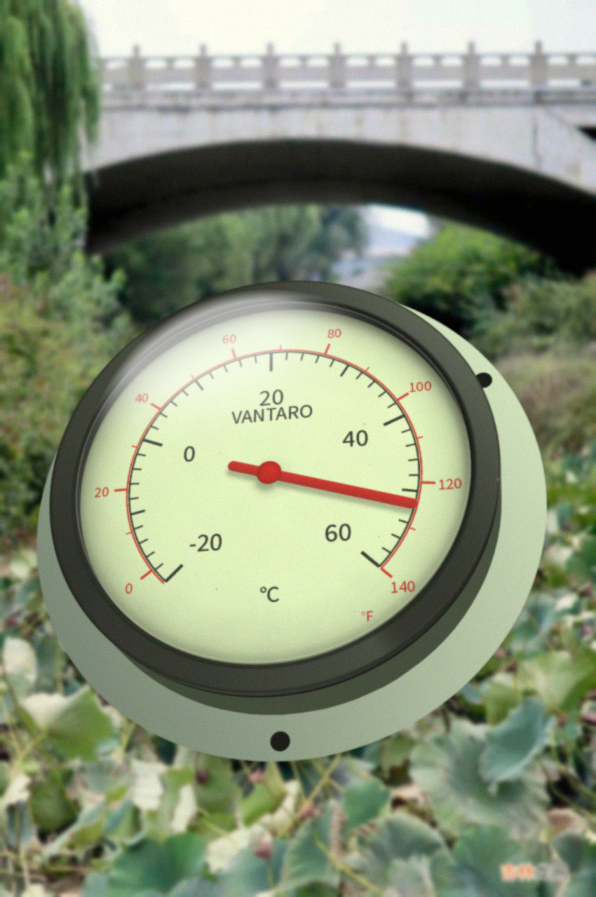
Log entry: 52 °C
